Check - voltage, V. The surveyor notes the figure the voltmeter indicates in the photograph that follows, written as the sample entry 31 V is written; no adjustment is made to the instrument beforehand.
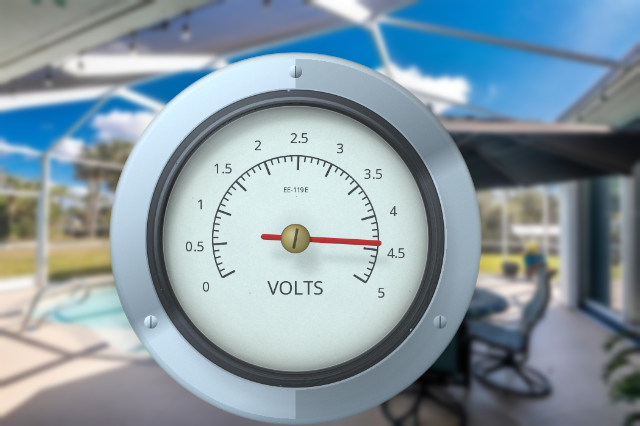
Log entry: 4.4 V
